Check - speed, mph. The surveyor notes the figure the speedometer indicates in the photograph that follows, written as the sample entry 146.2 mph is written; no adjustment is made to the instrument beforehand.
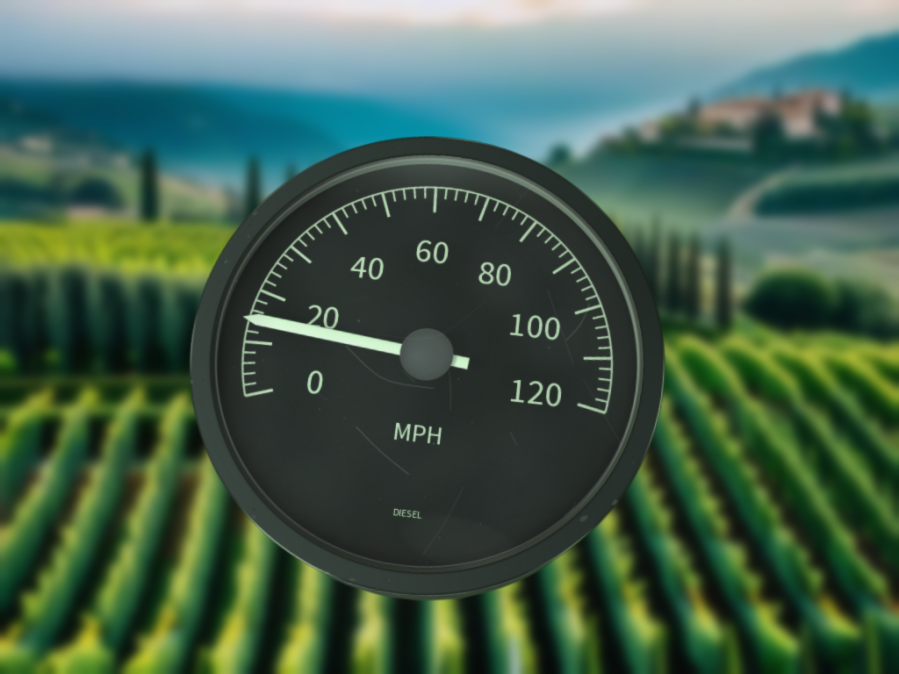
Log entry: 14 mph
